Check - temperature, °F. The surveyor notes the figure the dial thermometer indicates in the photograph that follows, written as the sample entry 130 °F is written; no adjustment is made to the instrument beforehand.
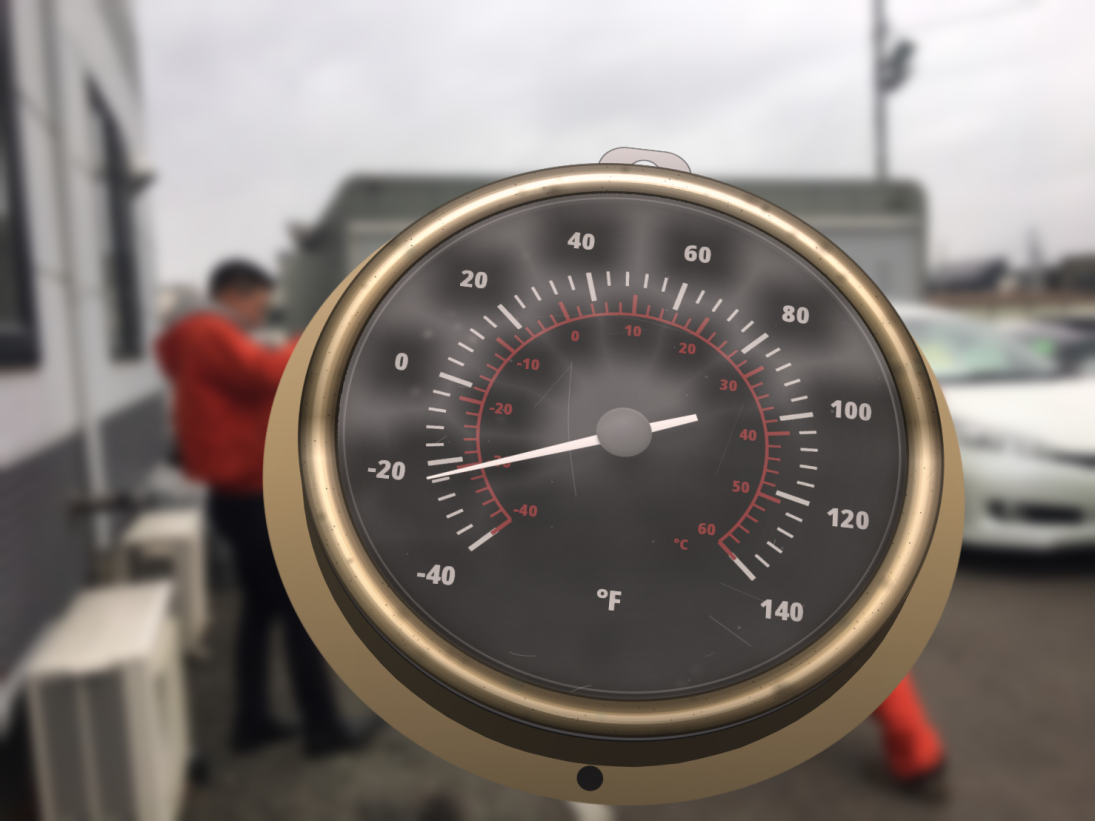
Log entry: -24 °F
